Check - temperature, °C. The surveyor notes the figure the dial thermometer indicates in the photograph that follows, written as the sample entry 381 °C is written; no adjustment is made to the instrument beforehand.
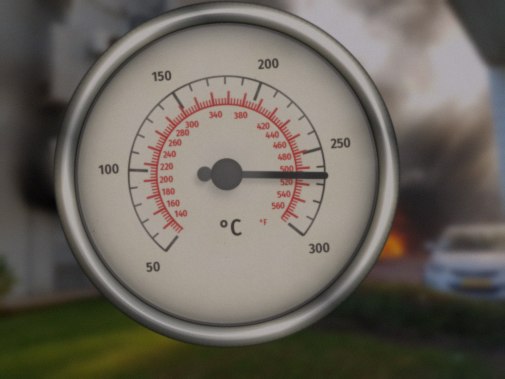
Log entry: 265 °C
